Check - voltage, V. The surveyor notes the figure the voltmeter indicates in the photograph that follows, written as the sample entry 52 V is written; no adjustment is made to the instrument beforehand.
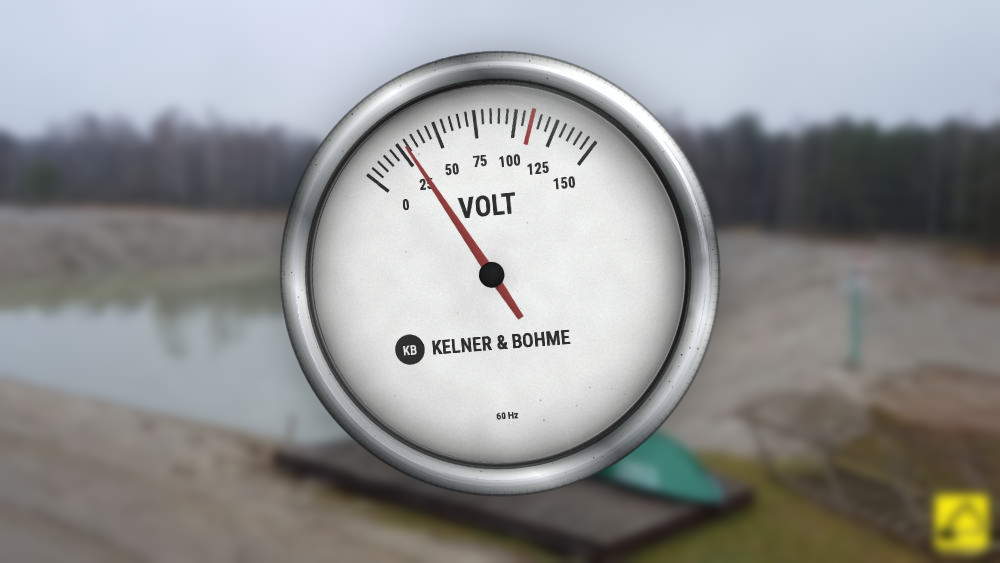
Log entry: 30 V
